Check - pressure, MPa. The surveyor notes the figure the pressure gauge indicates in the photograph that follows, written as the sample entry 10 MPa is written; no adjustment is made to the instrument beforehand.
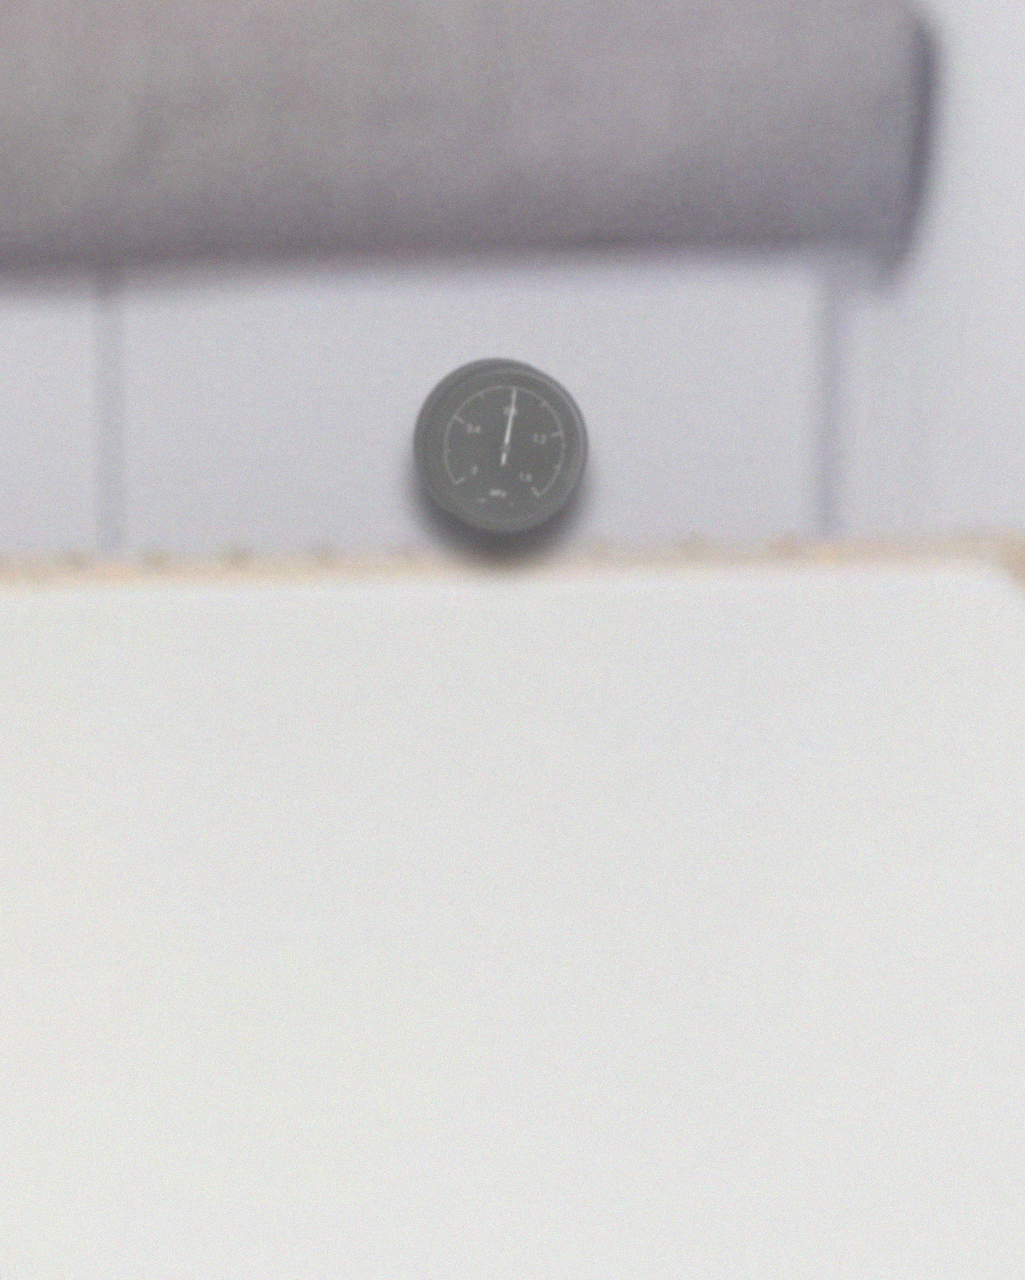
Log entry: 0.8 MPa
